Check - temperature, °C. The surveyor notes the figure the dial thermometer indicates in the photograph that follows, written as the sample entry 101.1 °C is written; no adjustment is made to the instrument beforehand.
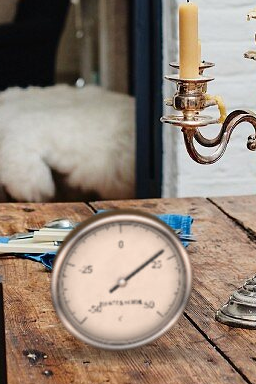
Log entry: 20 °C
